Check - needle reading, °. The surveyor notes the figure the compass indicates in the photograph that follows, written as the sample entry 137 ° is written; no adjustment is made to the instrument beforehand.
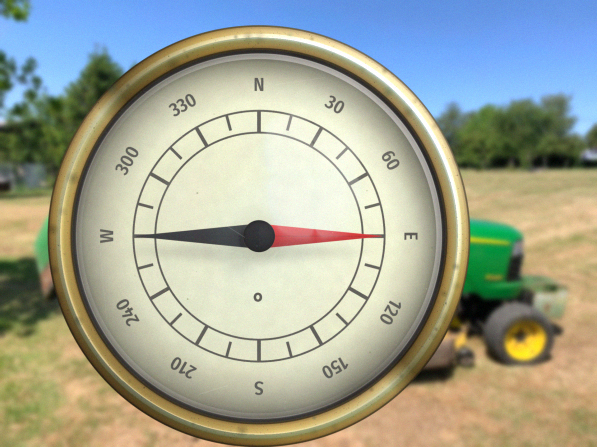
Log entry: 90 °
